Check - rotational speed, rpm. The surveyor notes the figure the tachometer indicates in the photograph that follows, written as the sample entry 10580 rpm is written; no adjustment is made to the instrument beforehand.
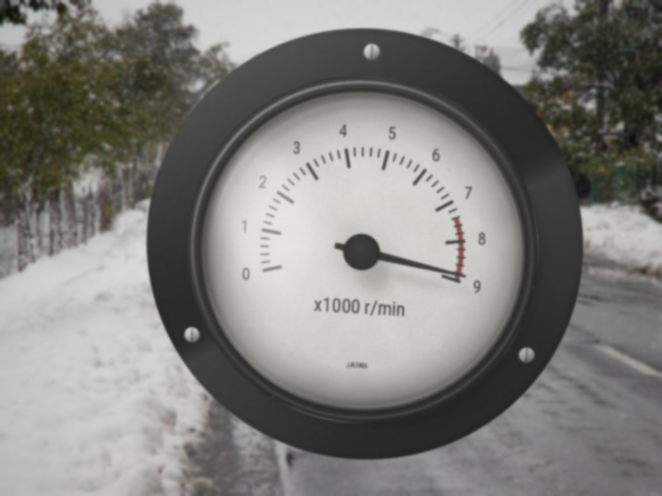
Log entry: 8800 rpm
